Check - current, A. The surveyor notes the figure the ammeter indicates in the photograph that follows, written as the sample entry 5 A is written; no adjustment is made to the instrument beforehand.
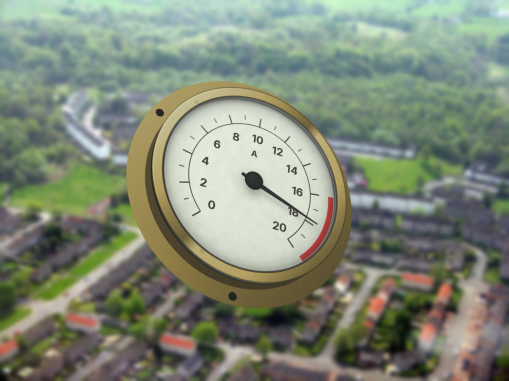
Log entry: 18 A
